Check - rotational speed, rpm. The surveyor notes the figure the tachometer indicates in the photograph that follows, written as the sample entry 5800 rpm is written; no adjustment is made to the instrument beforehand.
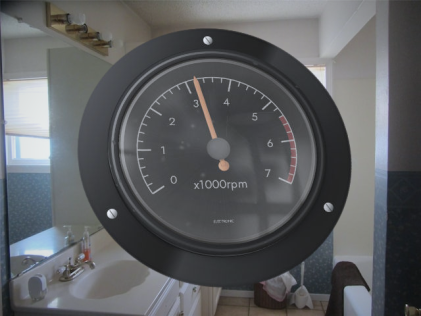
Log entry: 3200 rpm
